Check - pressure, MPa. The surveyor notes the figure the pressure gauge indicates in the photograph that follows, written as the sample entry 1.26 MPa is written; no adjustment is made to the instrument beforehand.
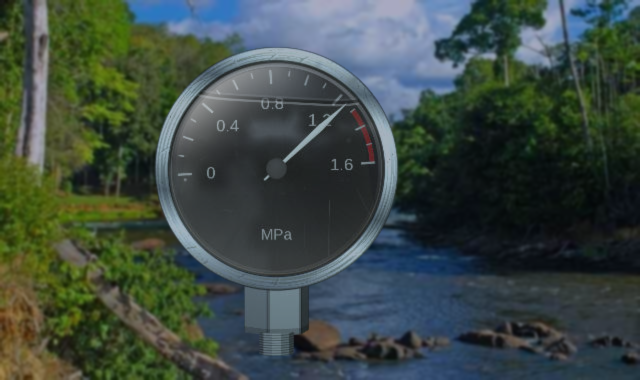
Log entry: 1.25 MPa
